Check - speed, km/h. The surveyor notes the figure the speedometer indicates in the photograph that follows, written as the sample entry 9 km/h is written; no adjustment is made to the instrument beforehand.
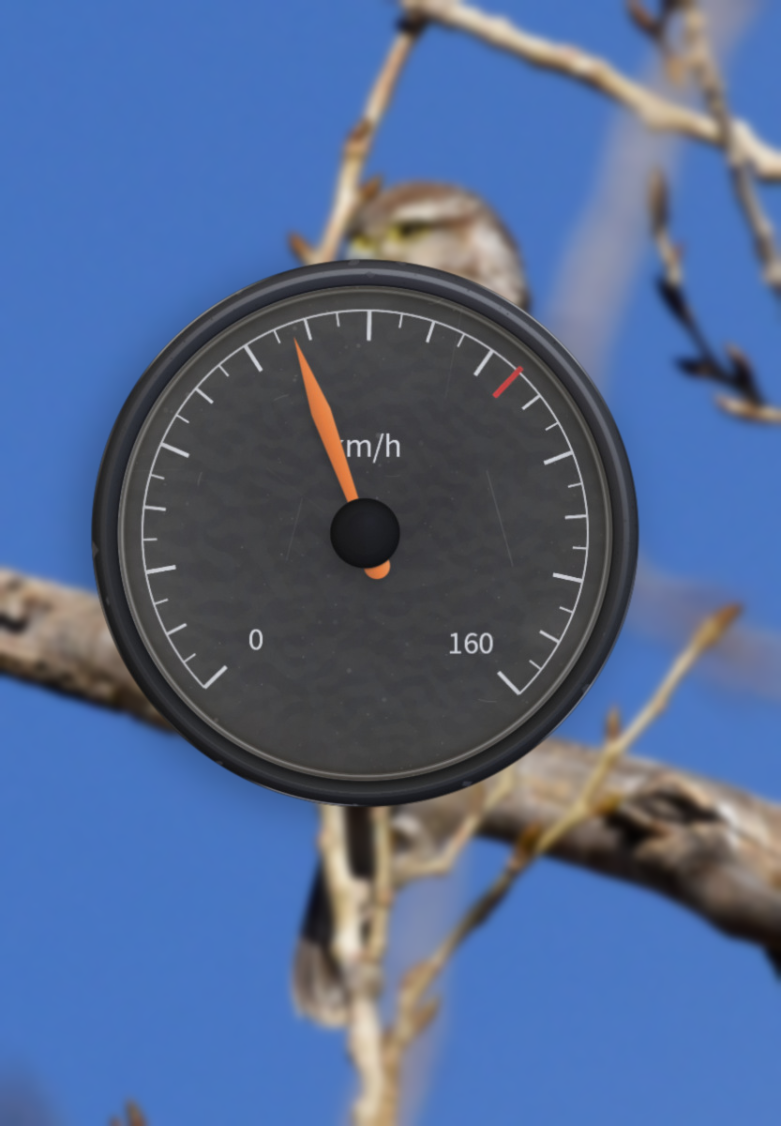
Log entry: 67.5 km/h
